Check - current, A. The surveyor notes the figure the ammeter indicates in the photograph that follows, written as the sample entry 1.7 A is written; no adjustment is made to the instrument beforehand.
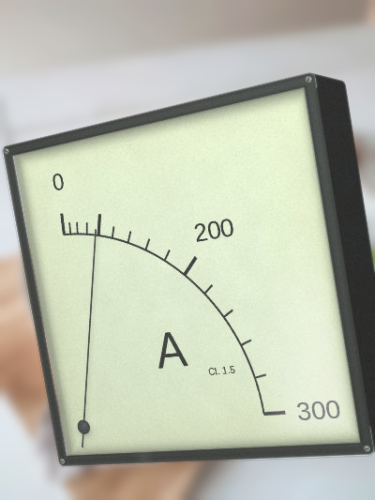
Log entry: 100 A
